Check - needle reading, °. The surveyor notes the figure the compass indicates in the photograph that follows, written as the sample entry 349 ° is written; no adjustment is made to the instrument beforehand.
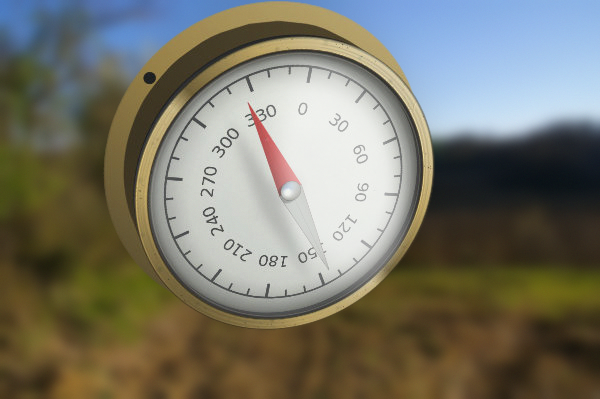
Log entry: 325 °
